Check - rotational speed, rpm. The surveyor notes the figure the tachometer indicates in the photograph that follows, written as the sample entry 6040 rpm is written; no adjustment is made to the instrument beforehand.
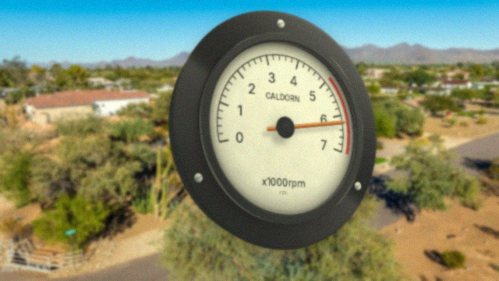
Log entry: 6200 rpm
